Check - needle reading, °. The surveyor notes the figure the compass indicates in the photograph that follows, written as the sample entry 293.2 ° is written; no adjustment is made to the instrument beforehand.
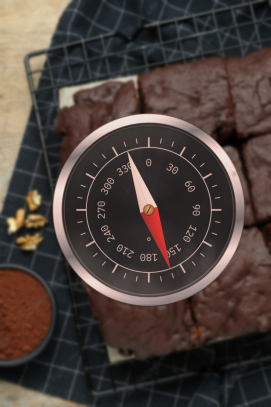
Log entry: 160 °
